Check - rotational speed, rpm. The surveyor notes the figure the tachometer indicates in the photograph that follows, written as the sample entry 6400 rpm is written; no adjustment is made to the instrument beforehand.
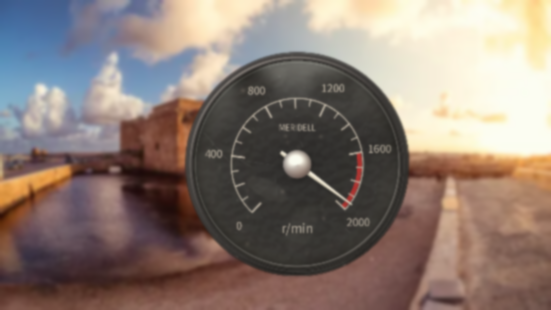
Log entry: 1950 rpm
